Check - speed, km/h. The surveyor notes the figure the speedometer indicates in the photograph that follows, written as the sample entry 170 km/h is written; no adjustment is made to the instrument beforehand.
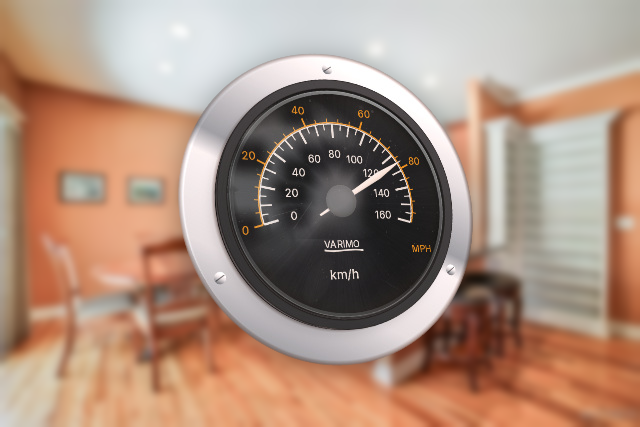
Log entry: 125 km/h
